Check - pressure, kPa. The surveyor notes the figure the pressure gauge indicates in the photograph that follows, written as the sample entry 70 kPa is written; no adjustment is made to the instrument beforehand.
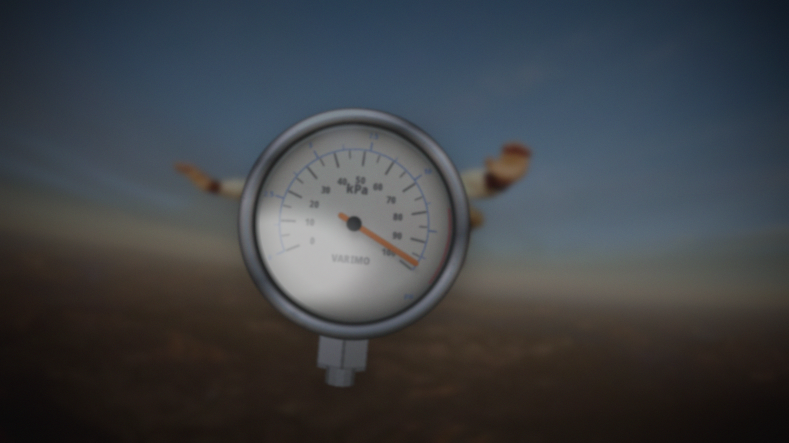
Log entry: 97.5 kPa
